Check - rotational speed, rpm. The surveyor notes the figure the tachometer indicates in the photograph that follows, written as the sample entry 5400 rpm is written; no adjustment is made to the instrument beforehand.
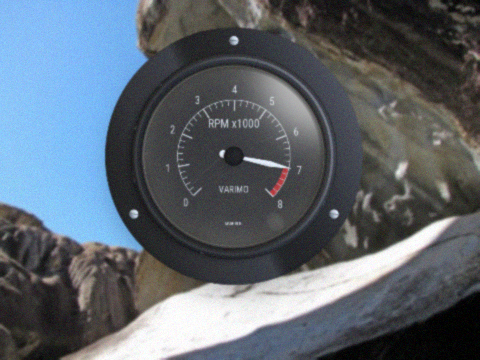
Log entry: 7000 rpm
